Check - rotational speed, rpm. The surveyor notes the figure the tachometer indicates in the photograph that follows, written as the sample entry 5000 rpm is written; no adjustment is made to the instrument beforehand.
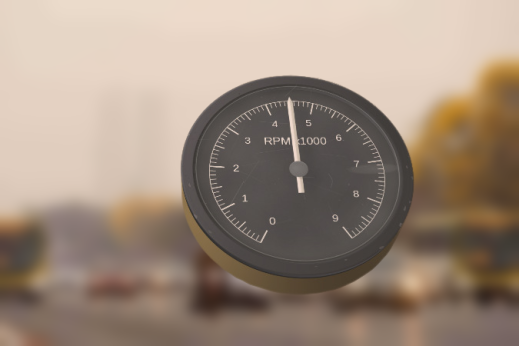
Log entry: 4500 rpm
